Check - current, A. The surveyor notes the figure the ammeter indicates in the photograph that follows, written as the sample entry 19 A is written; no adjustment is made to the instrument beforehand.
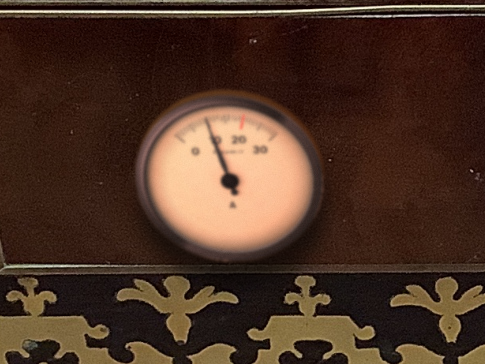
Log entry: 10 A
